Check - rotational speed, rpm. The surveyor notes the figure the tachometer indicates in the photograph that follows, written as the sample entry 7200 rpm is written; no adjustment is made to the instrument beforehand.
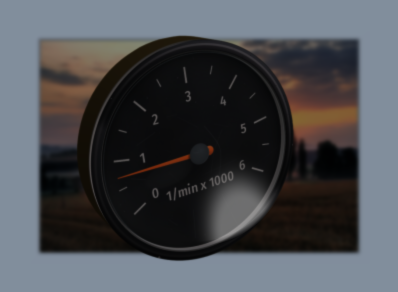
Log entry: 750 rpm
